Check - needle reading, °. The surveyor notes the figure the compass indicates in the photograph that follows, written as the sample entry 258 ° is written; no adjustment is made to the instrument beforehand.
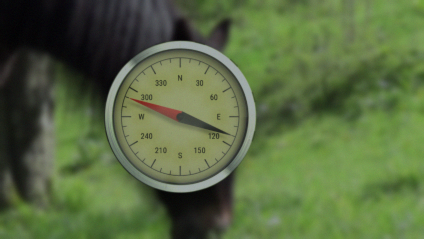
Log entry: 290 °
